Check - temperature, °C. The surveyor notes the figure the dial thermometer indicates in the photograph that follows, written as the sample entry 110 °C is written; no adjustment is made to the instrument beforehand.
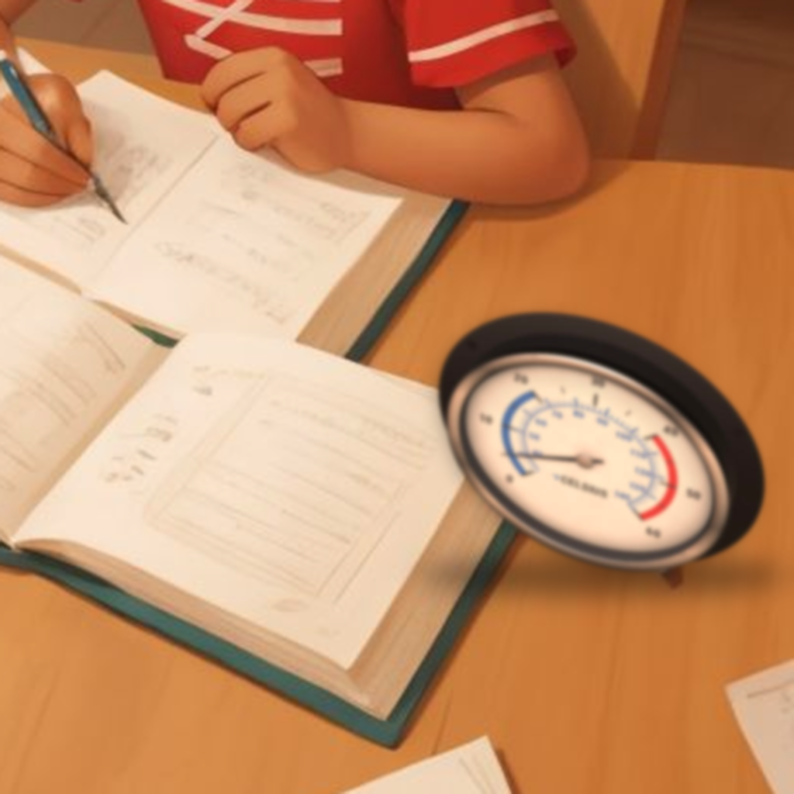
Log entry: 5 °C
